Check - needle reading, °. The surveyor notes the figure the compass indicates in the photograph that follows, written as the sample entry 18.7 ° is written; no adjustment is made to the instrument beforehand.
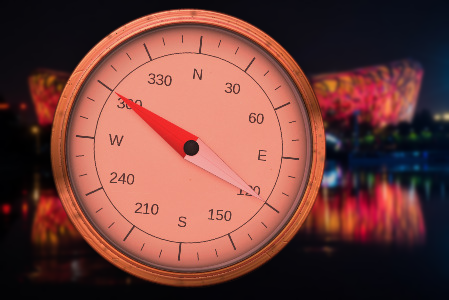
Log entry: 300 °
